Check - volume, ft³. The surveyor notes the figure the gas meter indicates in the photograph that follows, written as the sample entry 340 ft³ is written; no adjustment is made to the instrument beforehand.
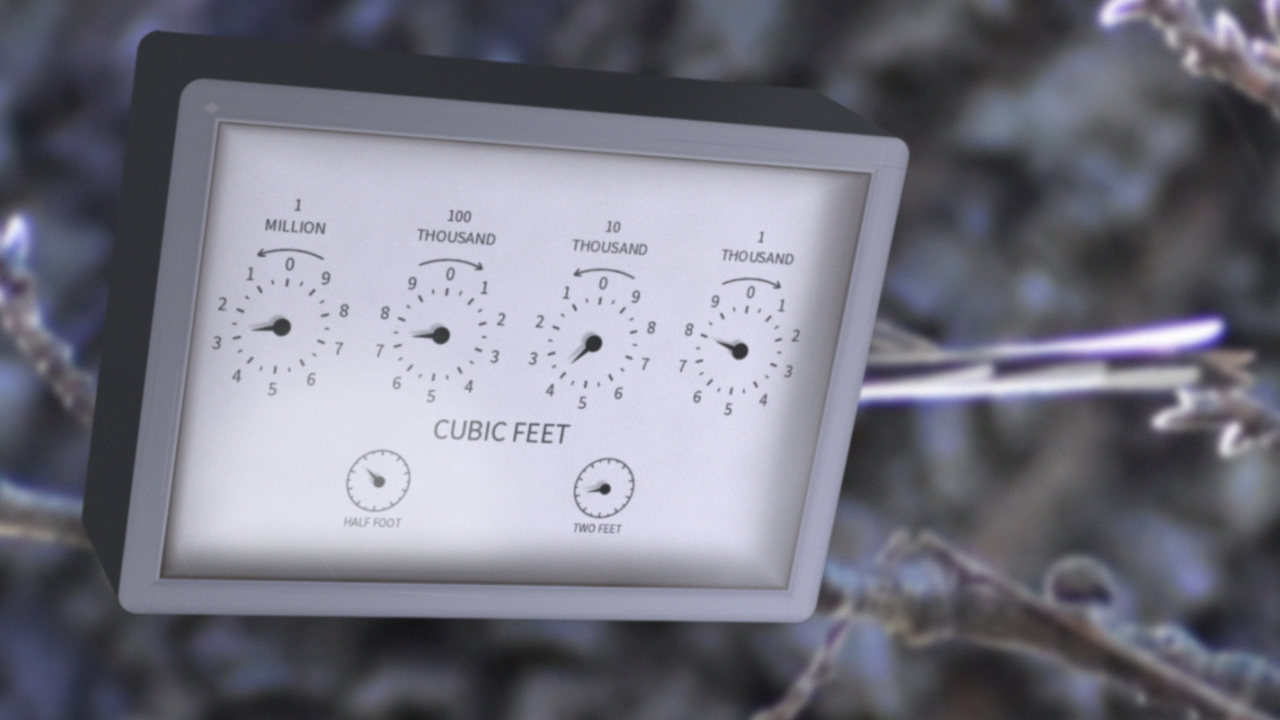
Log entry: 273800 ft³
